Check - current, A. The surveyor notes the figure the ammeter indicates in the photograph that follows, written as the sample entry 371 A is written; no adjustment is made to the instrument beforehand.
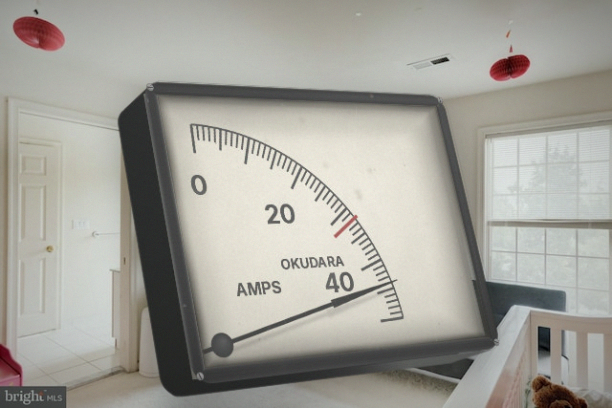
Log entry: 44 A
